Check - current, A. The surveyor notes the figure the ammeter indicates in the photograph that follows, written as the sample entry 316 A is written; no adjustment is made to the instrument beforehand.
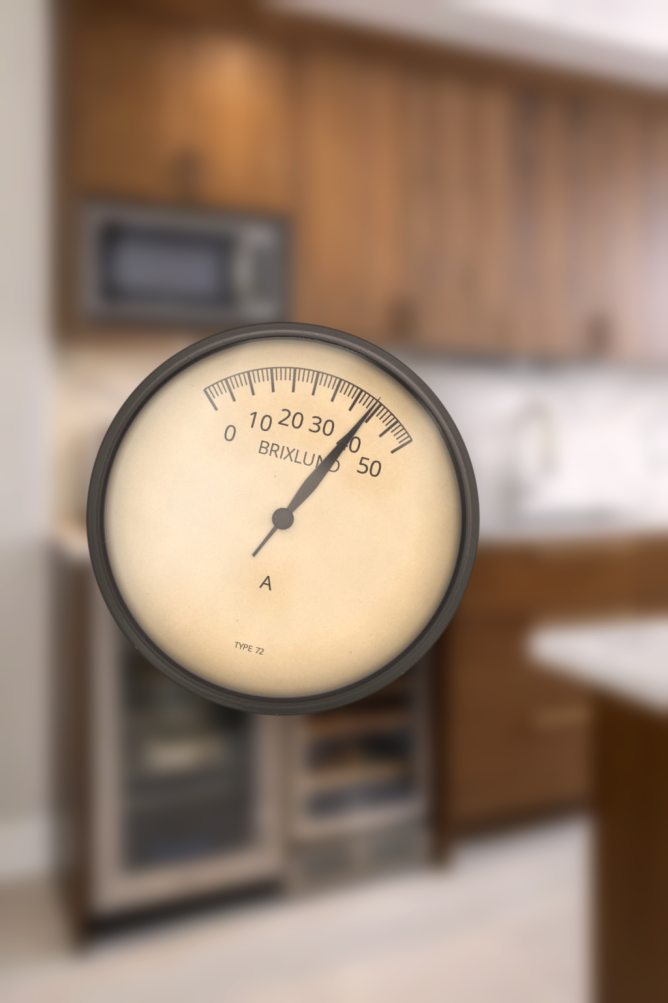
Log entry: 39 A
